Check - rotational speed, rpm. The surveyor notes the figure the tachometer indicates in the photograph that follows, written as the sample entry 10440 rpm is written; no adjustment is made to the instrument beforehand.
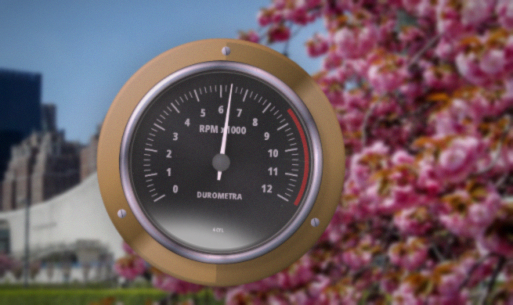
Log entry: 6400 rpm
